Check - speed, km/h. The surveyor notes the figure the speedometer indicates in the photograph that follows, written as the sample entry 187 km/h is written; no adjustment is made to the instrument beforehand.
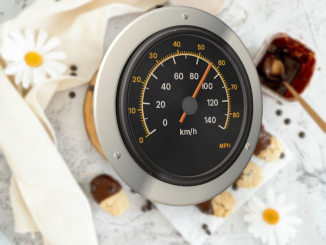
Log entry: 90 km/h
